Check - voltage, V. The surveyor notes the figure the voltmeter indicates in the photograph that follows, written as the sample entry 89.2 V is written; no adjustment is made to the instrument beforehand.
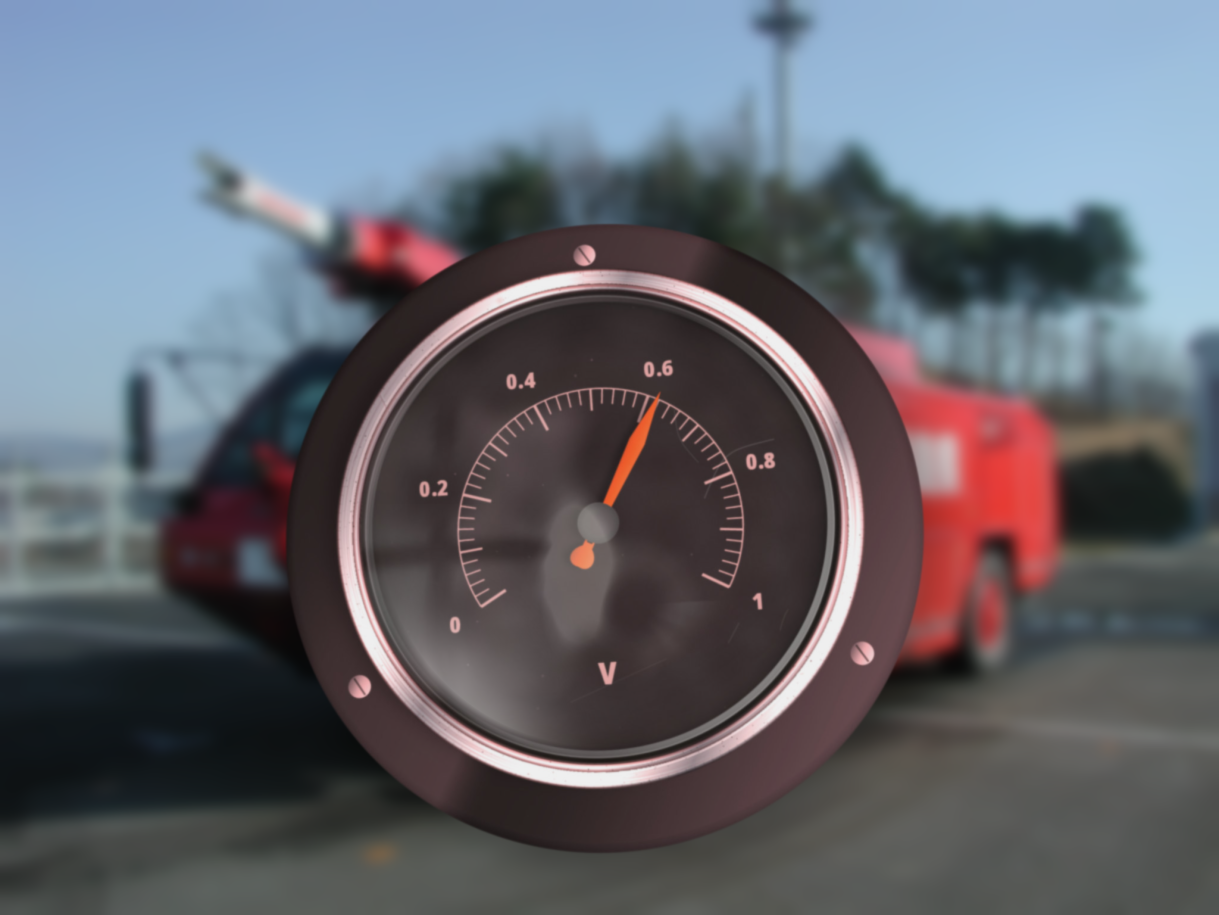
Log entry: 0.62 V
